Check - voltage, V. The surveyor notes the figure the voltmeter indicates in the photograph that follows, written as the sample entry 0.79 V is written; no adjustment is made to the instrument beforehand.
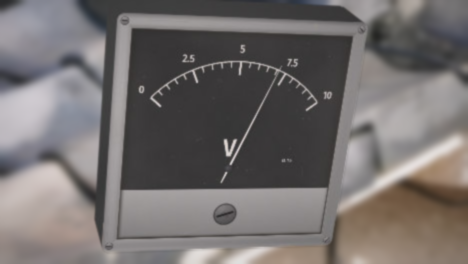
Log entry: 7 V
